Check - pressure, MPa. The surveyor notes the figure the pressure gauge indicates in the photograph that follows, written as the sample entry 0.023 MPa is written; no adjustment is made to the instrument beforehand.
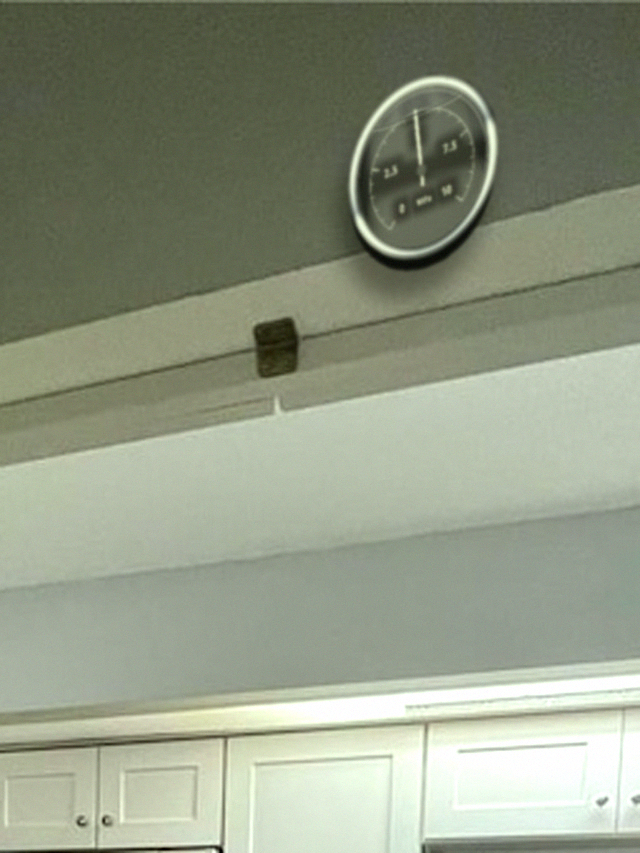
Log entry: 5 MPa
